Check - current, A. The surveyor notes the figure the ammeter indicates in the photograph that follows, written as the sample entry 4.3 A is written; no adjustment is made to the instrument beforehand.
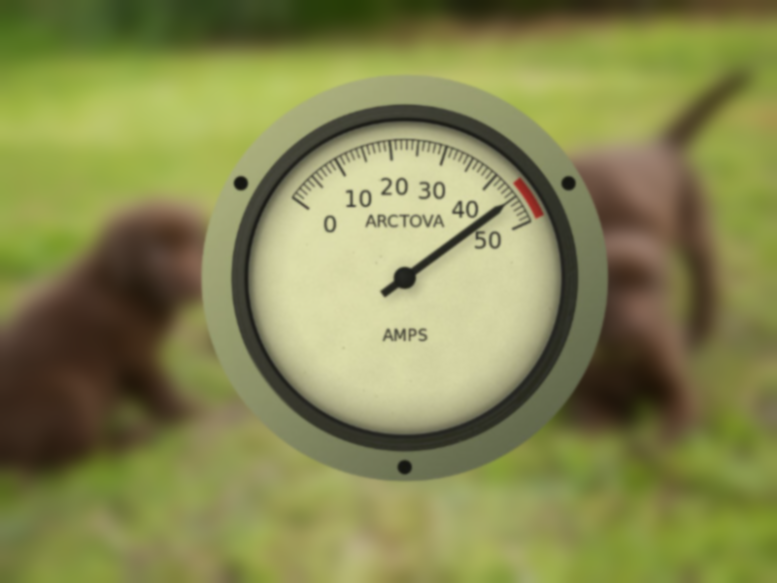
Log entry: 45 A
